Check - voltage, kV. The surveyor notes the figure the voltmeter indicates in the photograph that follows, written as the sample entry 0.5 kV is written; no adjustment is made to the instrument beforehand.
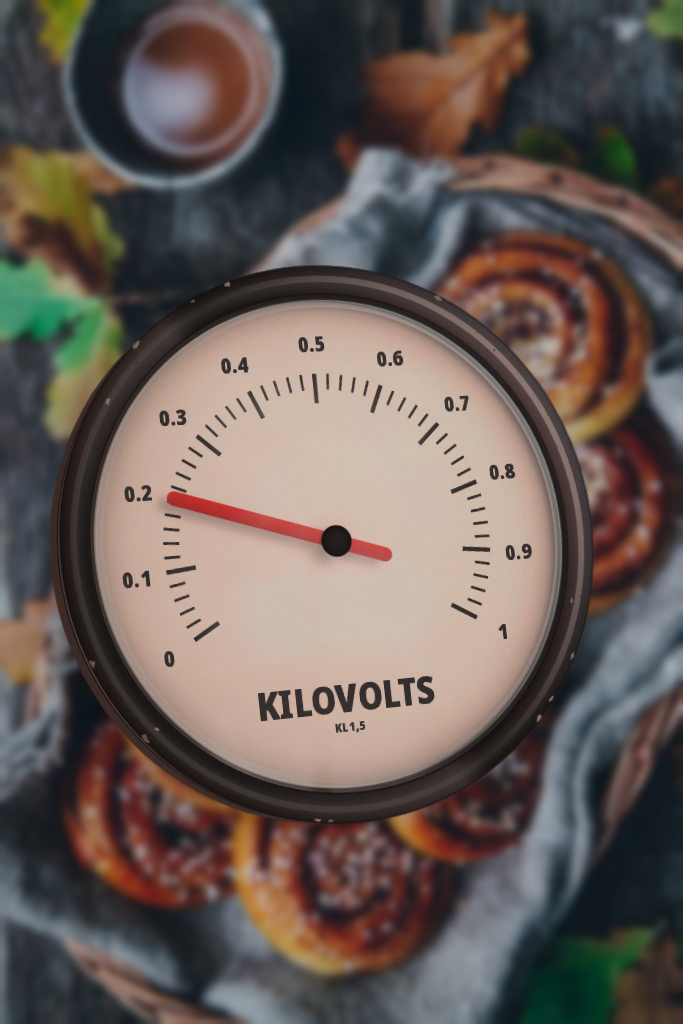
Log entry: 0.2 kV
